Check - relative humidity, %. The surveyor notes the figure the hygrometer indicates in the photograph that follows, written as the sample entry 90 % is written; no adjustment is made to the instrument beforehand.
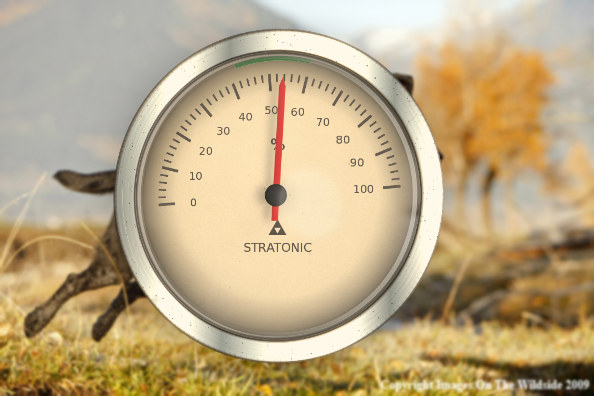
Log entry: 54 %
